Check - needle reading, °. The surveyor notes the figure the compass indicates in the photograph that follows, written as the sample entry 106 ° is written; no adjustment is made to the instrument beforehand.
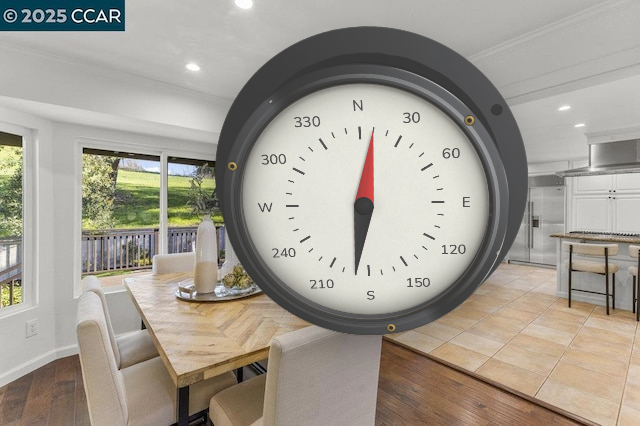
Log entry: 10 °
